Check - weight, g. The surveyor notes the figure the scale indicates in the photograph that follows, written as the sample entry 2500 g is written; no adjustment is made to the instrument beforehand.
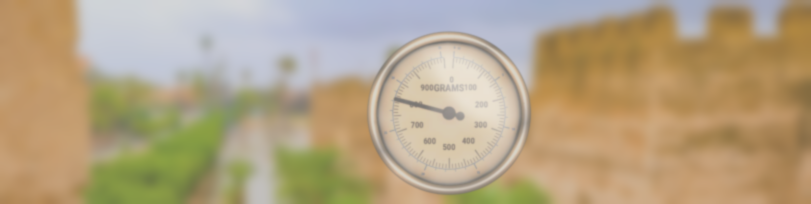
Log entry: 800 g
